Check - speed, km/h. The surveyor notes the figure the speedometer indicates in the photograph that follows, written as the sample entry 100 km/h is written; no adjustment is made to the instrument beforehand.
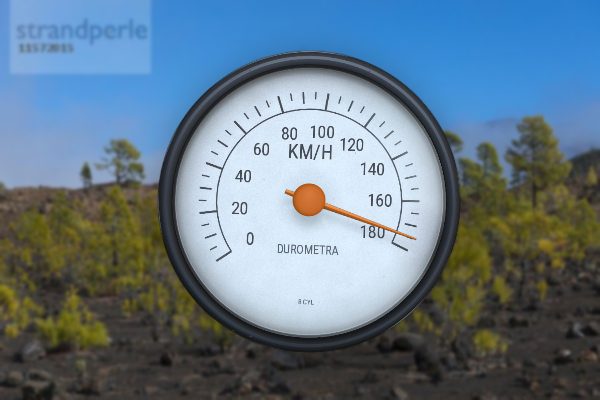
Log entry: 175 km/h
